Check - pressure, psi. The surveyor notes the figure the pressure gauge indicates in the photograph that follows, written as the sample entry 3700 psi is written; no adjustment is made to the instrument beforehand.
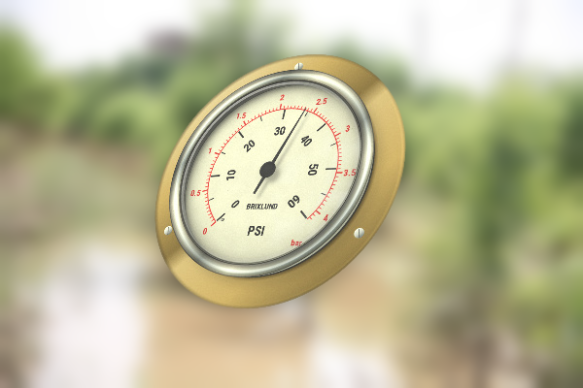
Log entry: 35 psi
